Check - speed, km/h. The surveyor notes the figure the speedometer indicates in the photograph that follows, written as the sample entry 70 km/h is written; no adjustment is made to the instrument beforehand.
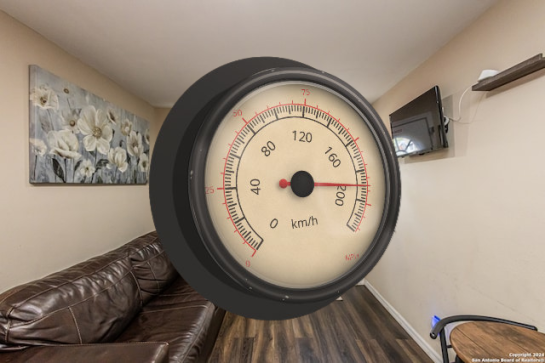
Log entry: 190 km/h
